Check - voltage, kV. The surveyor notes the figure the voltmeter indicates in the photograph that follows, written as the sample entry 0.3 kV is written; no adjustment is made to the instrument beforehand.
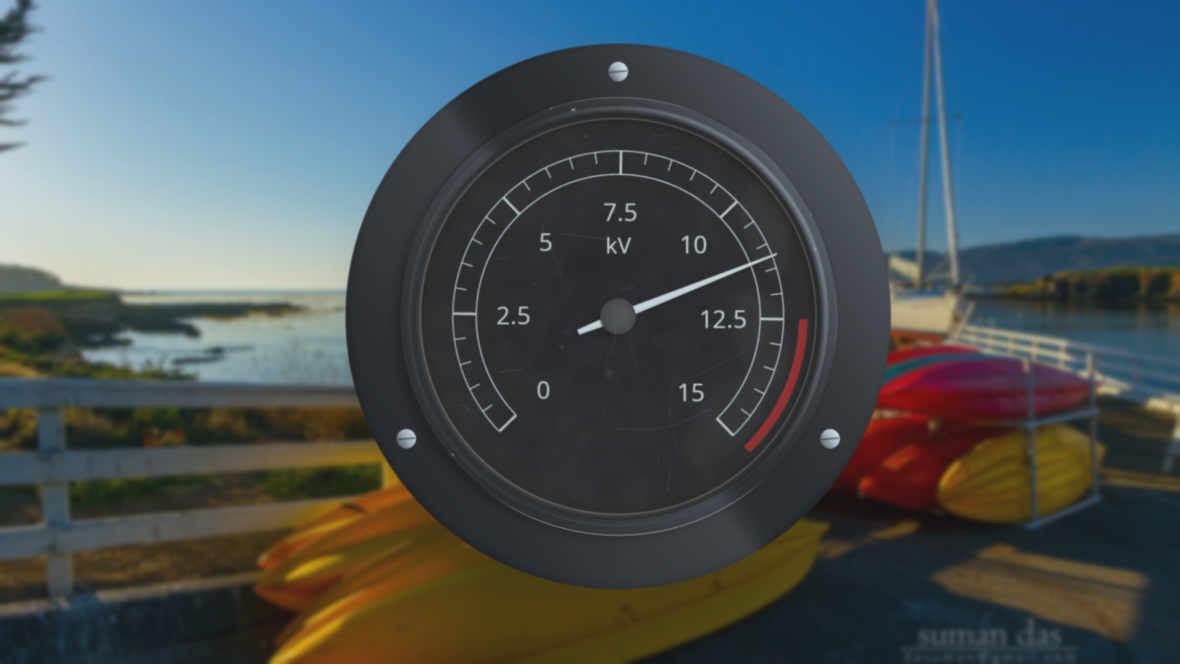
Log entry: 11.25 kV
